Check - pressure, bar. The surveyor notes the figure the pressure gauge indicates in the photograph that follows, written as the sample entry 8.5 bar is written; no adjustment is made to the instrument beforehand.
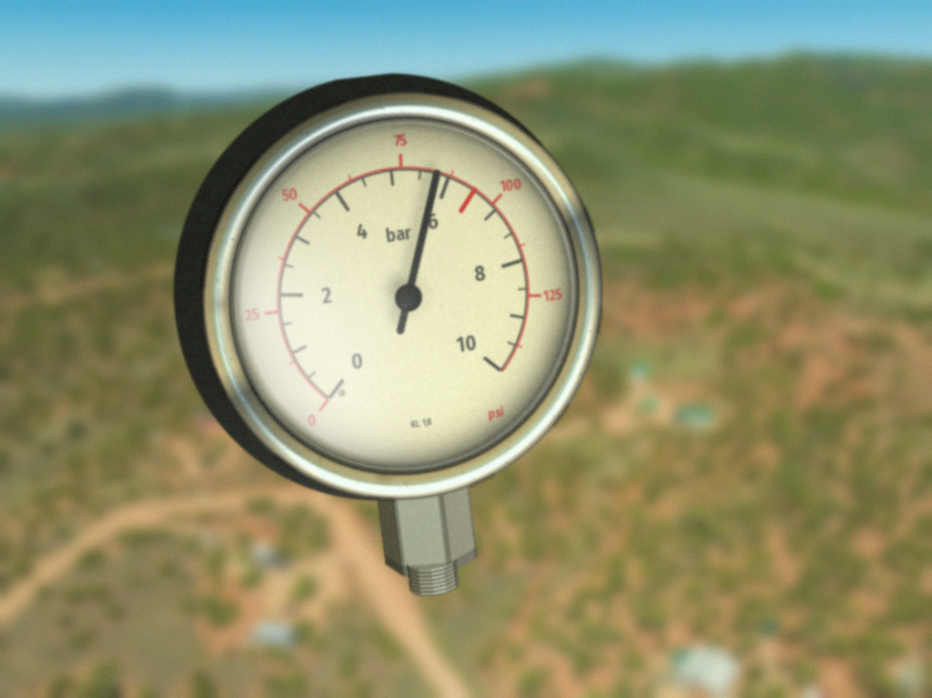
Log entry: 5.75 bar
